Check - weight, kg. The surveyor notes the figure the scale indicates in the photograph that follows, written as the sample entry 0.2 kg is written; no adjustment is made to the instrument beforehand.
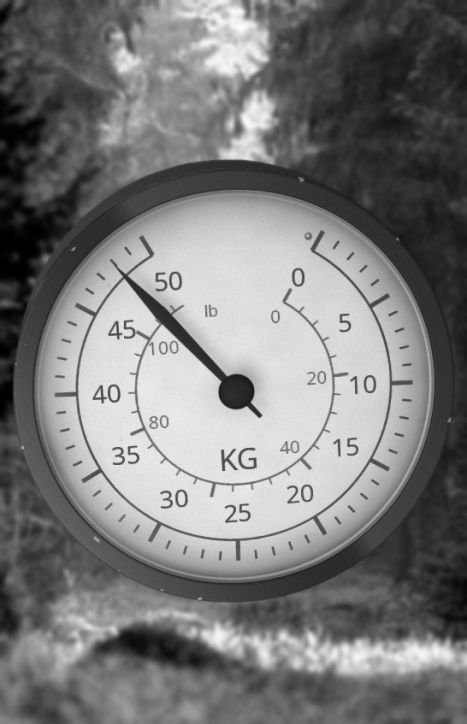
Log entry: 48 kg
